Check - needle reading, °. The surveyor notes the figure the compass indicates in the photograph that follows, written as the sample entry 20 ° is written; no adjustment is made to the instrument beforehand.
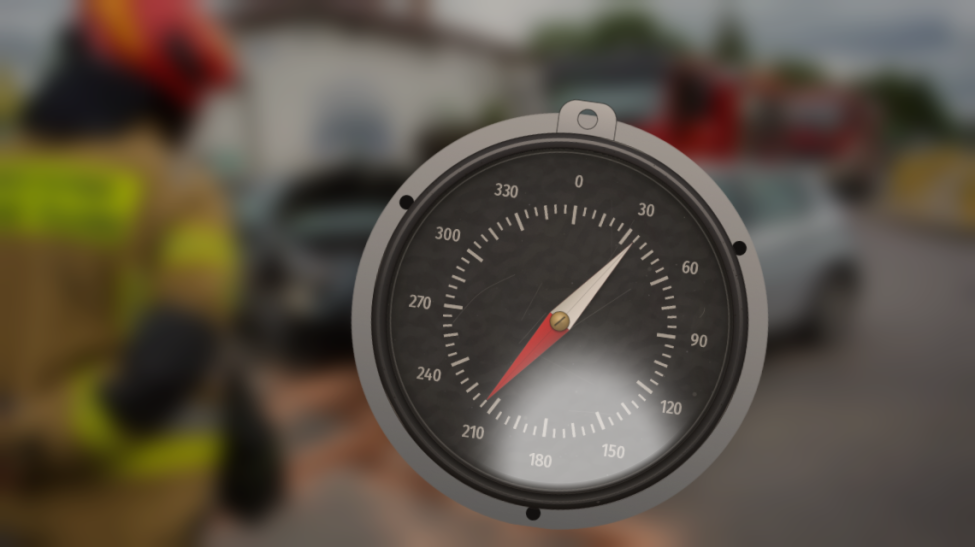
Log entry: 215 °
